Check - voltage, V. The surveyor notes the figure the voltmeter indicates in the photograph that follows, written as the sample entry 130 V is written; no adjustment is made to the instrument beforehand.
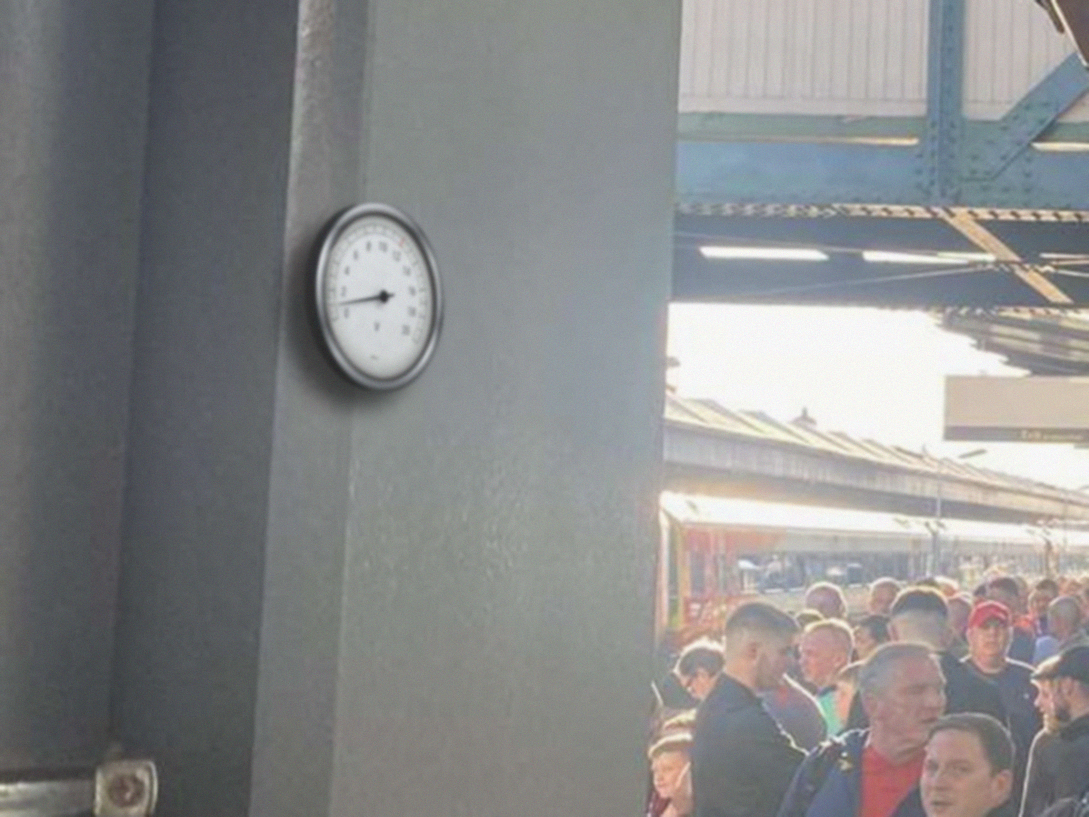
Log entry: 1 V
